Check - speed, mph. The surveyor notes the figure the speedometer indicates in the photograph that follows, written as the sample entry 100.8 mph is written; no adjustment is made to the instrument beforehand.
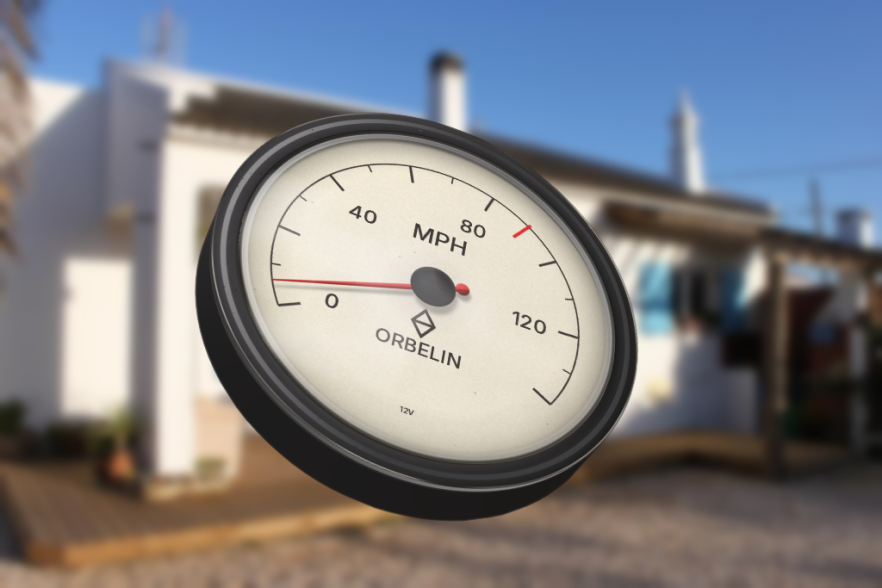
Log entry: 5 mph
